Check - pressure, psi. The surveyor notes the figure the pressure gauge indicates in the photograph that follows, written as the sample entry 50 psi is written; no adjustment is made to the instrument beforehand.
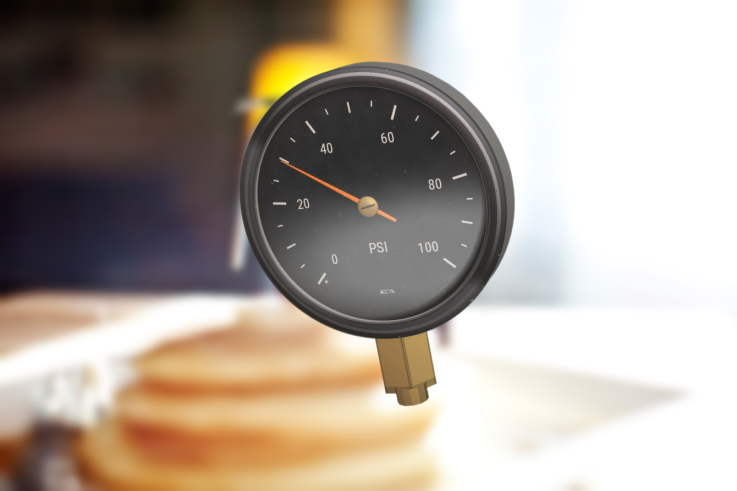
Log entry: 30 psi
